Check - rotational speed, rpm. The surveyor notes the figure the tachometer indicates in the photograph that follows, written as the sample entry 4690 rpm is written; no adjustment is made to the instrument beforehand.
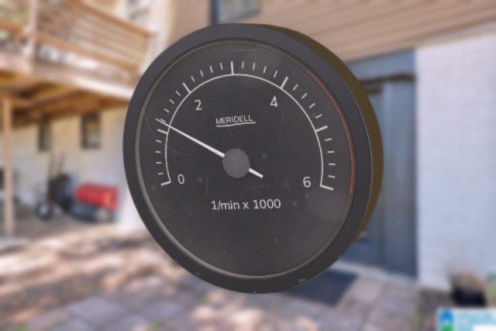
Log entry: 1200 rpm
